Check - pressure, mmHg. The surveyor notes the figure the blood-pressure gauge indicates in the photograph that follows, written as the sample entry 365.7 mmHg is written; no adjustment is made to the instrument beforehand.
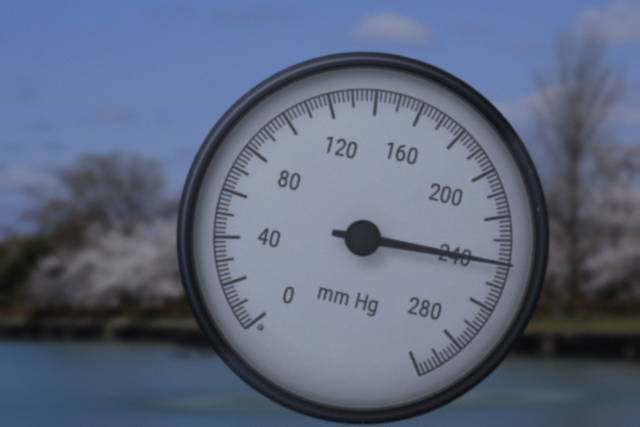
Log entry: 240 mmHg
